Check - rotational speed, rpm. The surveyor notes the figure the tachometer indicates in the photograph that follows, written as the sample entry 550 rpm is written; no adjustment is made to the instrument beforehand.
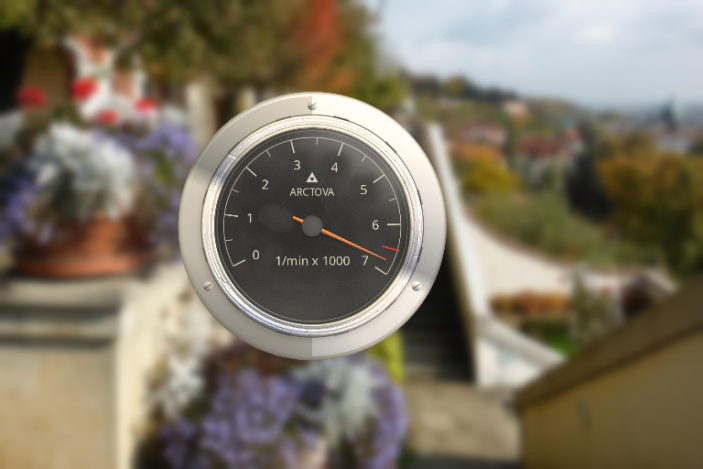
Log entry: 6750 rpm
